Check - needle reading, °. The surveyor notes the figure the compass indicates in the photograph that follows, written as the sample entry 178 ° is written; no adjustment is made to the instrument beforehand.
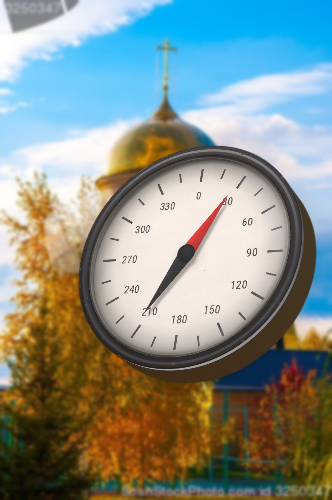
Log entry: 30 °
